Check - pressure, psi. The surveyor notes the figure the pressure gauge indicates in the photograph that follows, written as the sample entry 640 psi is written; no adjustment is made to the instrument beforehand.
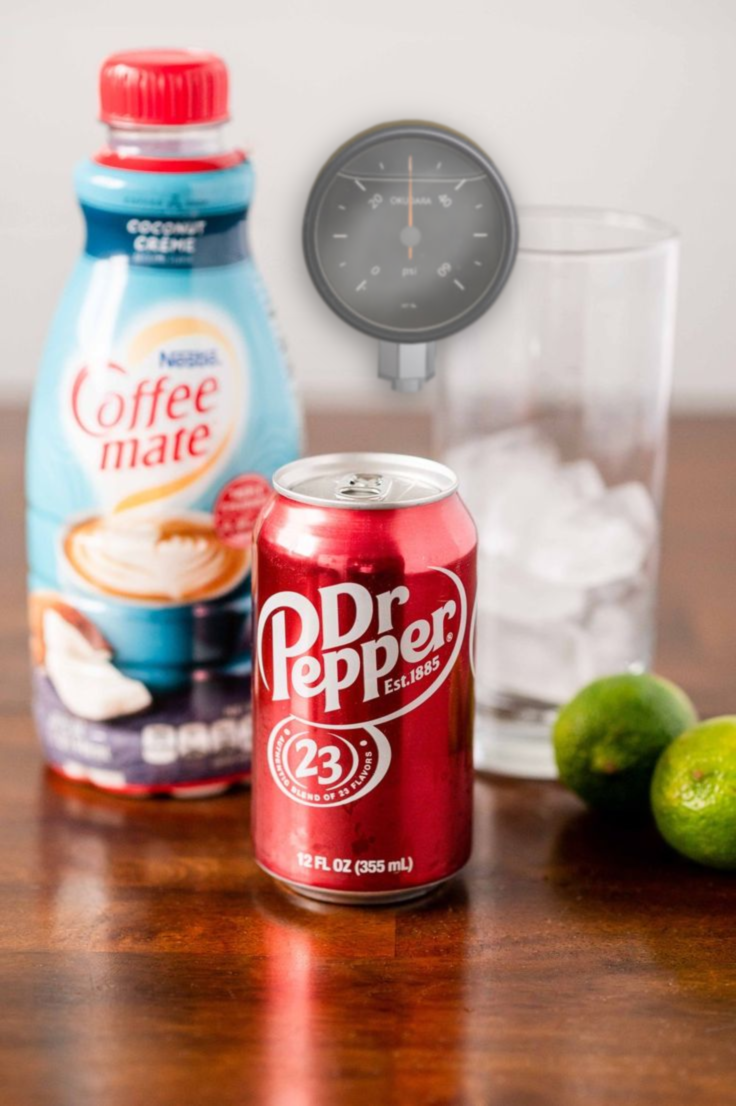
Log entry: 30 psi
